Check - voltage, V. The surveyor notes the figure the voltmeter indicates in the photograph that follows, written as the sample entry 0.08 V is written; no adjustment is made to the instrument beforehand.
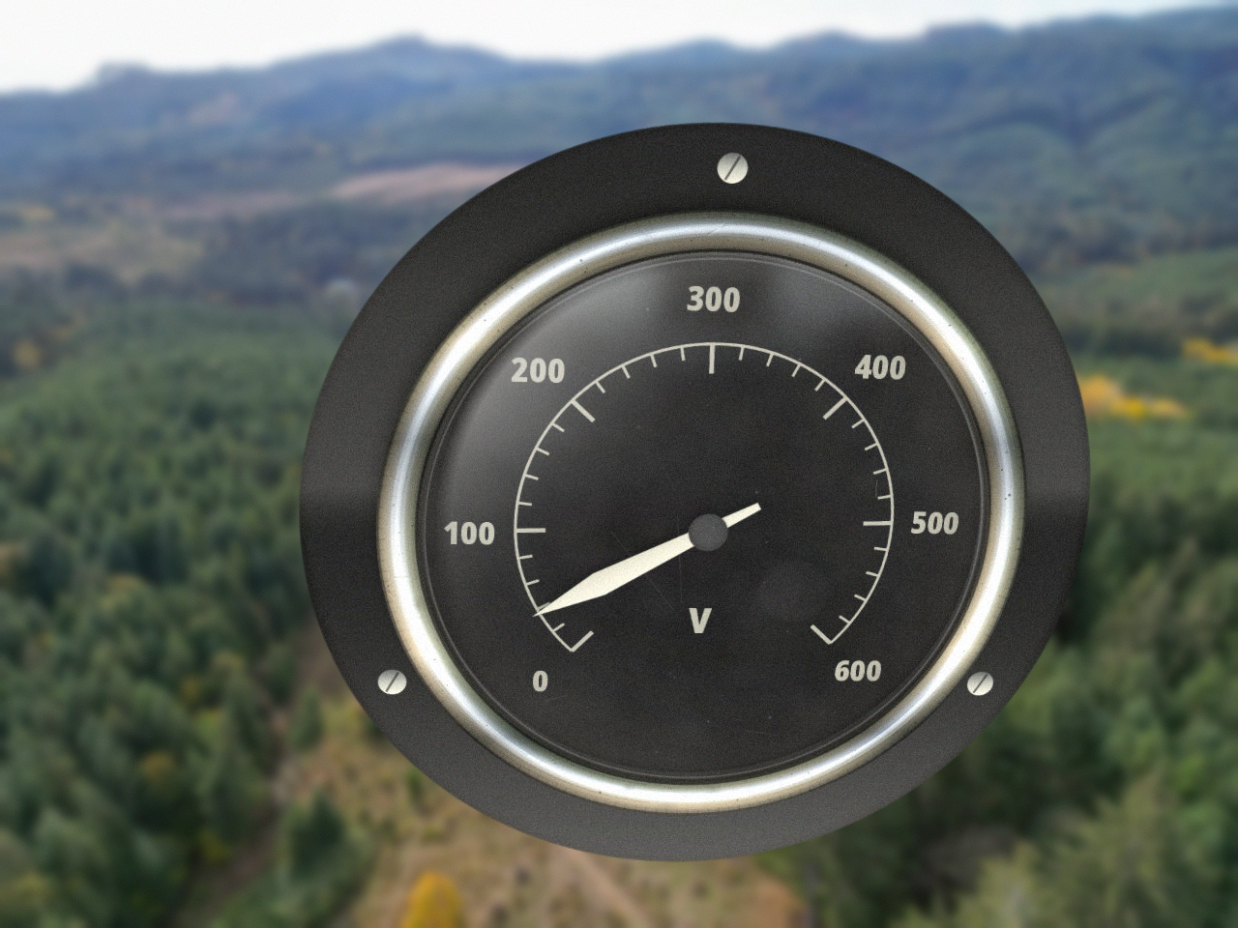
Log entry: 40 V
